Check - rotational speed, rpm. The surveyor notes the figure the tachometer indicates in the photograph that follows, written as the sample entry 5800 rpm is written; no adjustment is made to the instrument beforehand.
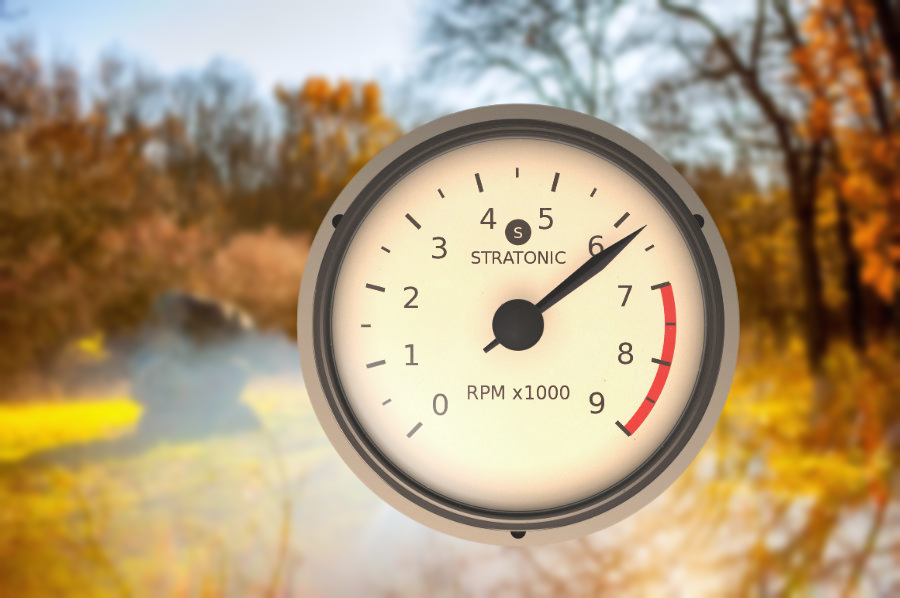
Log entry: 6250 rpm
